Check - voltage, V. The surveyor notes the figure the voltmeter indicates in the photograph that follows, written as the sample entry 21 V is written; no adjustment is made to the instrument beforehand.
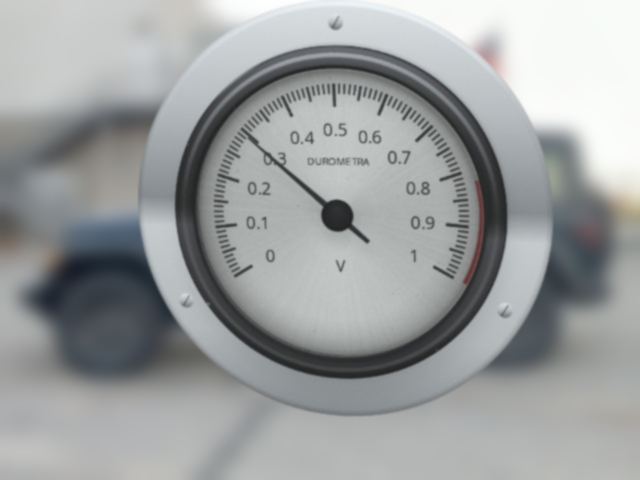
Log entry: 0.3 V
